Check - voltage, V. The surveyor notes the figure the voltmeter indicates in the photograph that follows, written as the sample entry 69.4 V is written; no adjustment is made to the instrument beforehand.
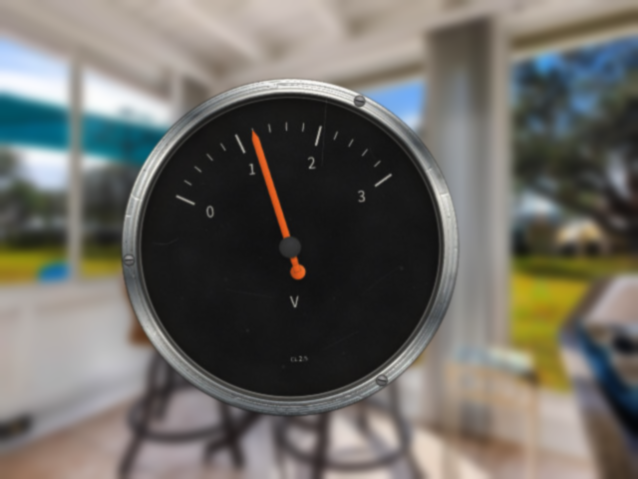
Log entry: 1.2 V
